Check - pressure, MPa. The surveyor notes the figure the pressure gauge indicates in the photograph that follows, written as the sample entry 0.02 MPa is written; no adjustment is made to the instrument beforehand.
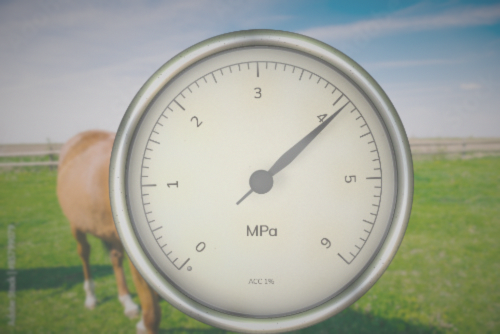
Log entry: 4.1 MPa
